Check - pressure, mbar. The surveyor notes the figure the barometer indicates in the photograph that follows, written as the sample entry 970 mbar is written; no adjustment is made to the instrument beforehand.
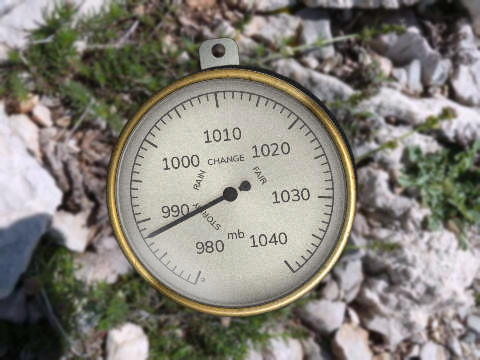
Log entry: 988 mbar
